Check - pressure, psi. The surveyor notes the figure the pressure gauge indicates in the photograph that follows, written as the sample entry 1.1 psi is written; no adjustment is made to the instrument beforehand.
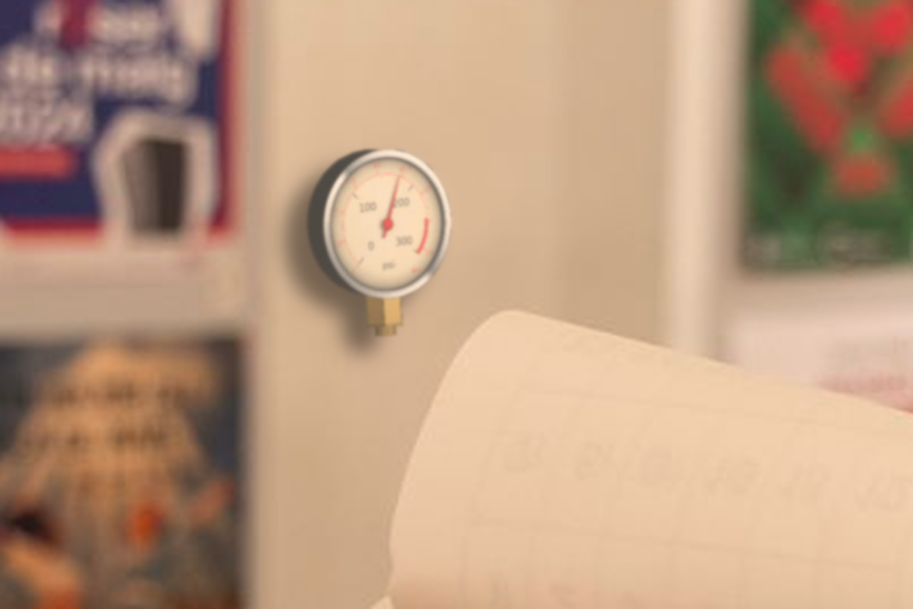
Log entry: 175 psi
